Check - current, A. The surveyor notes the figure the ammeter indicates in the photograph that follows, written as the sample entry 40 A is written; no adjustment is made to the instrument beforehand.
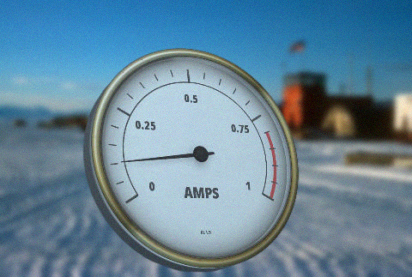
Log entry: 0.1 A
